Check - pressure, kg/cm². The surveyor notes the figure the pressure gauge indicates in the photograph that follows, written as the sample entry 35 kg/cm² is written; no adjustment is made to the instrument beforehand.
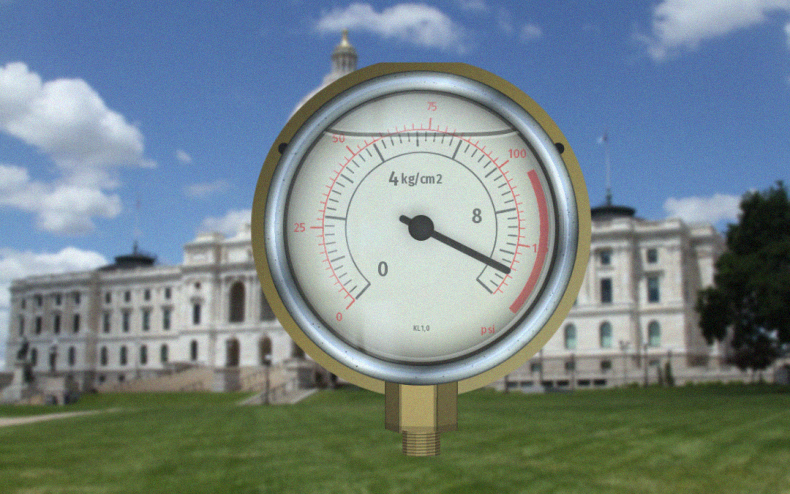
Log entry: 9.4 kg/cm²
